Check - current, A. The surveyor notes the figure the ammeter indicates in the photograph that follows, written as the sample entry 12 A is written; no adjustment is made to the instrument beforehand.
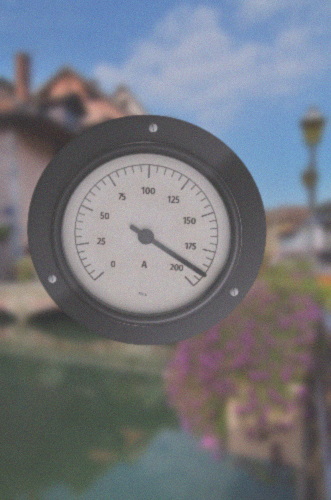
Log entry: 190 A
